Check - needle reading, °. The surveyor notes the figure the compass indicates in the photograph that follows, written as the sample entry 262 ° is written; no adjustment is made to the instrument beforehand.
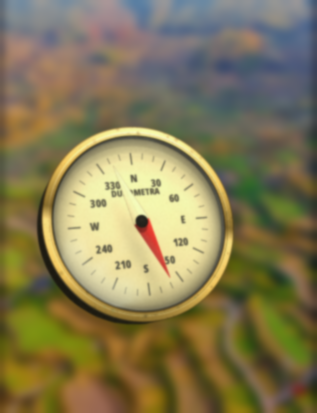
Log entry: 160 °
